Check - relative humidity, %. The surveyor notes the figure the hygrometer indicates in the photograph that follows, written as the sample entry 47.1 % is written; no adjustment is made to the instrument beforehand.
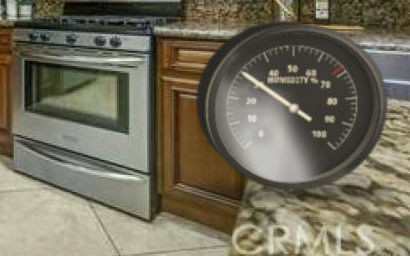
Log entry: 30 %
